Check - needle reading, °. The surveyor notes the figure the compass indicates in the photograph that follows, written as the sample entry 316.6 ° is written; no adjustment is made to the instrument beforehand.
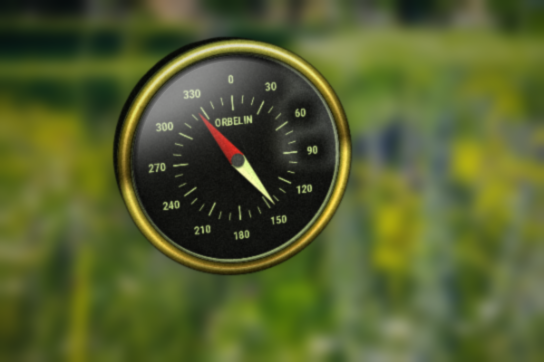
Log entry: 325 °
